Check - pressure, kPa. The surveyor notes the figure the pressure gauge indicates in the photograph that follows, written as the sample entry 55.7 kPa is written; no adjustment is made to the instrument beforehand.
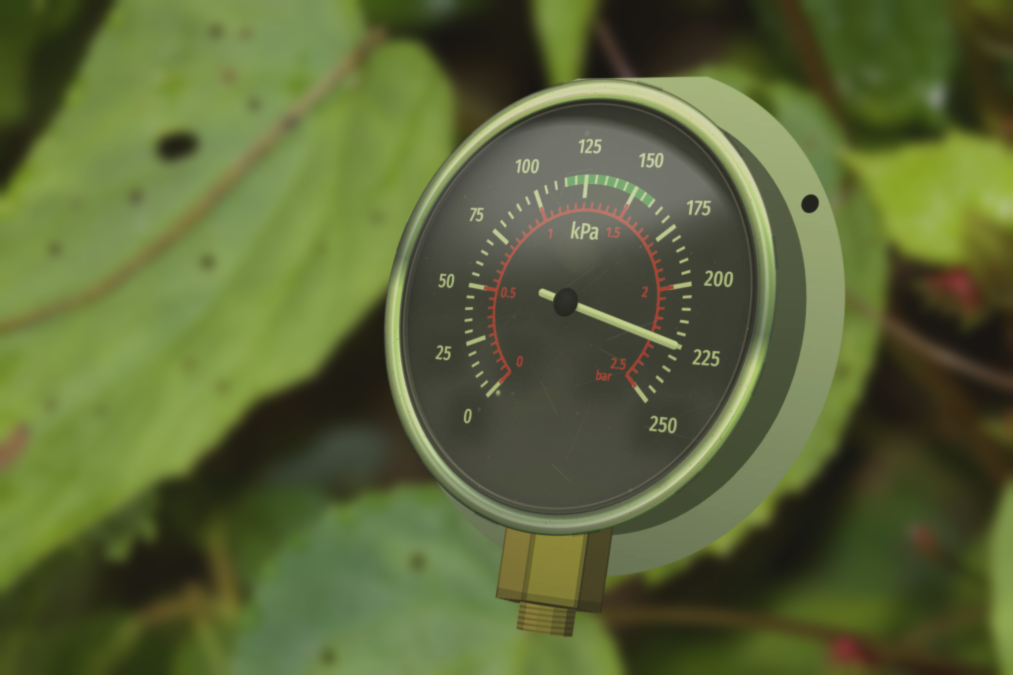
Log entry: 225 kPa
